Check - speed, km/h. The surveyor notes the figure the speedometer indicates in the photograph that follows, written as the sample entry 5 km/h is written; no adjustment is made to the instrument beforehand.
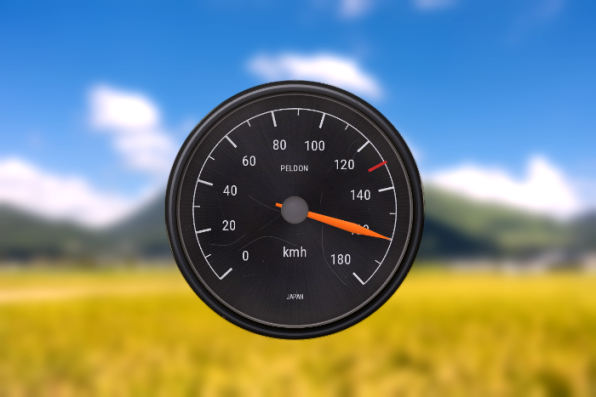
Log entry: 160 km/h
